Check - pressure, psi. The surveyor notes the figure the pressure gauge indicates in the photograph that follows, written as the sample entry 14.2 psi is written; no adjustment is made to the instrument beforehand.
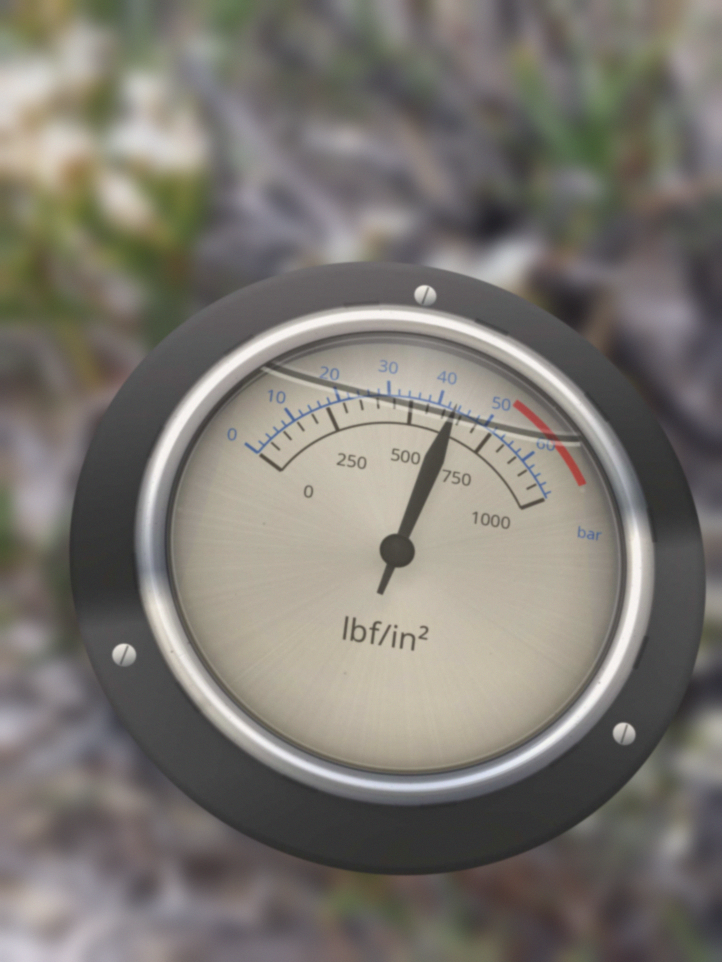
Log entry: 625 psi
